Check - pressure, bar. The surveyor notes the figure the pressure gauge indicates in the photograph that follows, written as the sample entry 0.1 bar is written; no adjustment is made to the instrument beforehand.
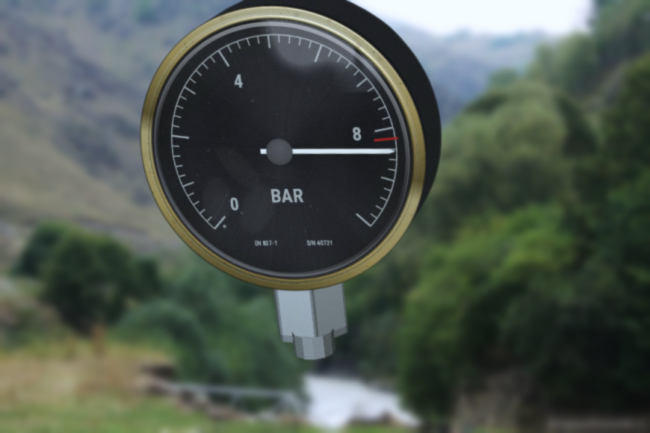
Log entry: 8.4 bar
